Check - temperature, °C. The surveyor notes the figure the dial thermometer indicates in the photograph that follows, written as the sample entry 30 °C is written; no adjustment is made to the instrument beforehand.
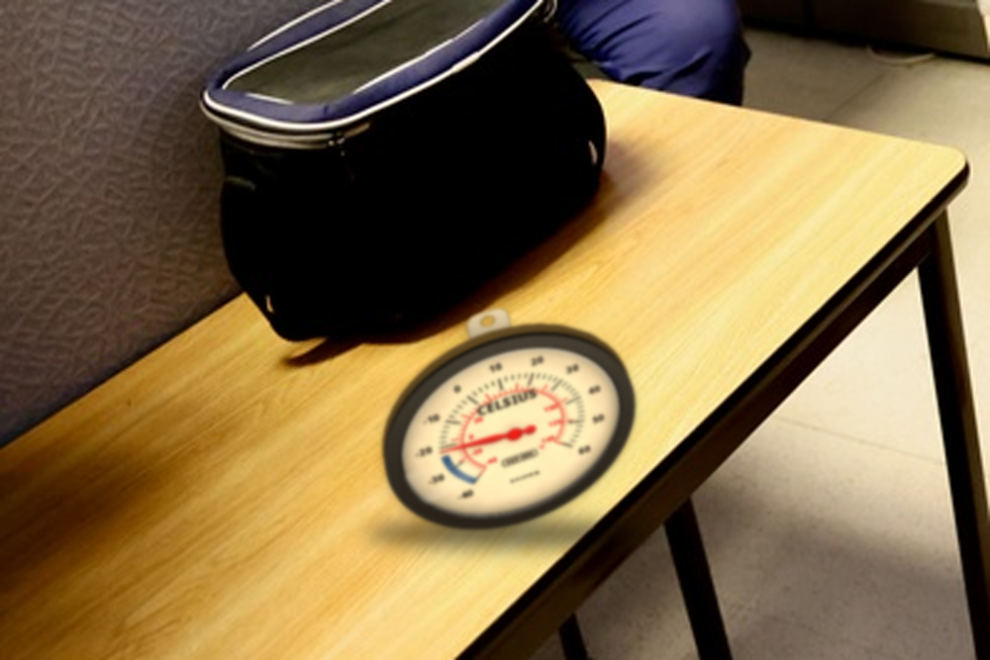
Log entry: -20 °C
